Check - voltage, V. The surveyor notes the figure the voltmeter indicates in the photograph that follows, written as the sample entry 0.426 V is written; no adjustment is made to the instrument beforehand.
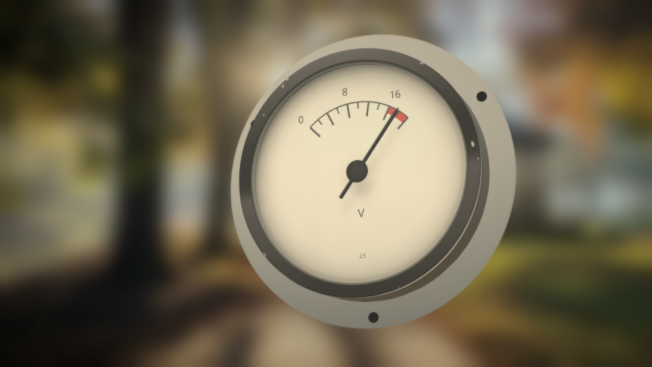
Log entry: 18 V
